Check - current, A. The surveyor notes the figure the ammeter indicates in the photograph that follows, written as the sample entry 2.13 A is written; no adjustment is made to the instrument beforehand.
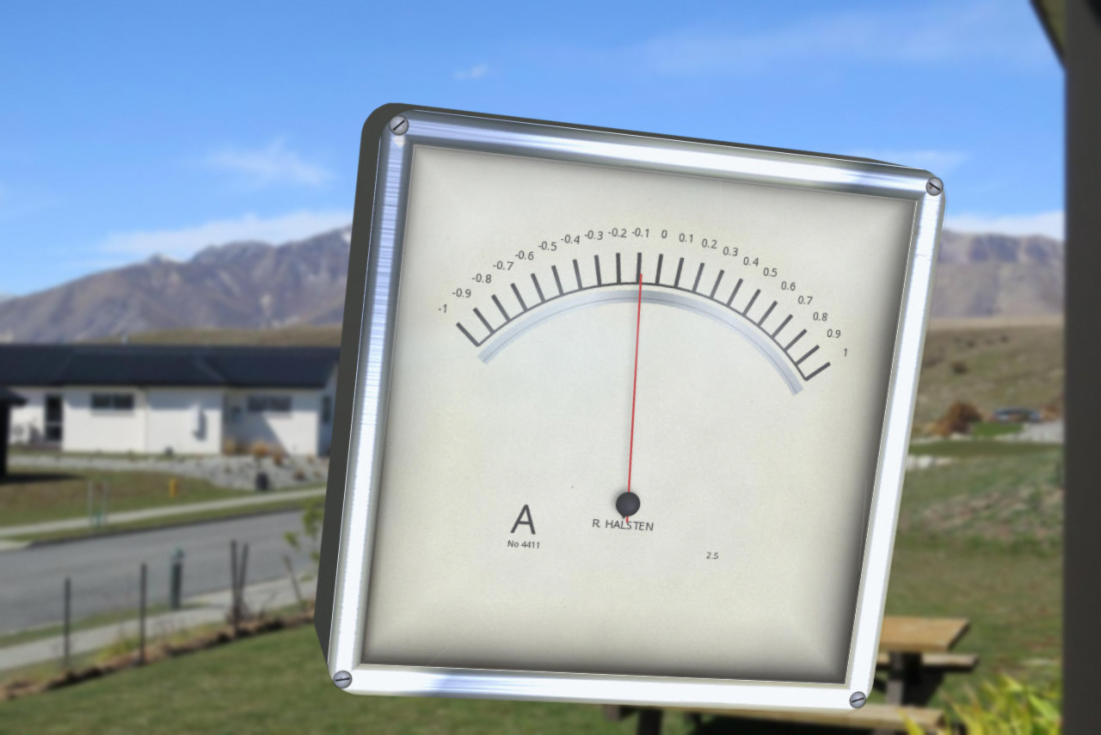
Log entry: -0.1 A
